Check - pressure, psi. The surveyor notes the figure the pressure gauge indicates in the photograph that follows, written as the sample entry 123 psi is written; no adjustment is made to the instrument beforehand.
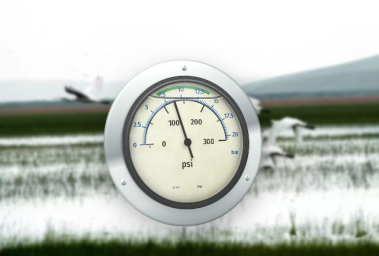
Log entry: 125 psi
